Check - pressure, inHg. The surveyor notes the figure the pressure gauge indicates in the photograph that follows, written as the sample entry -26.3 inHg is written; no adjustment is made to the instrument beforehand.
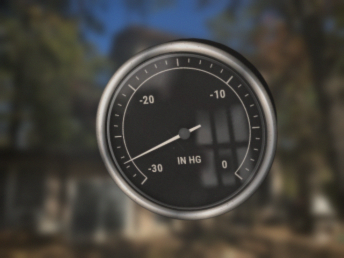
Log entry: -27.5 inHg
